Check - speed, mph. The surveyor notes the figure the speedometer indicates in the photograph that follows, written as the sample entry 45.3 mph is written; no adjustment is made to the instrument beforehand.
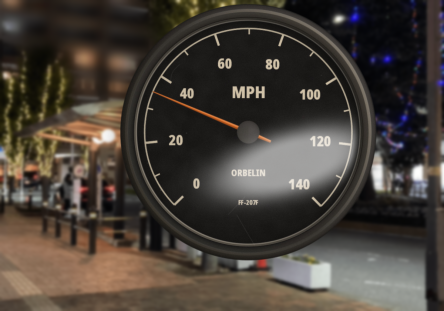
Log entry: 35 mph
